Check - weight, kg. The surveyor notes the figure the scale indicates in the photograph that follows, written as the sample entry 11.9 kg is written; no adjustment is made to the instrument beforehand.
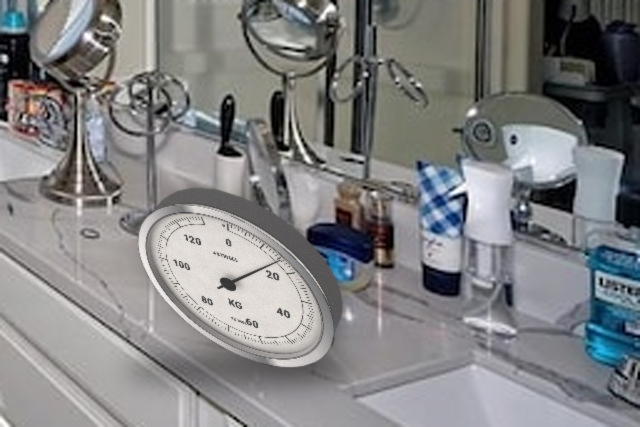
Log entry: 15 kg
